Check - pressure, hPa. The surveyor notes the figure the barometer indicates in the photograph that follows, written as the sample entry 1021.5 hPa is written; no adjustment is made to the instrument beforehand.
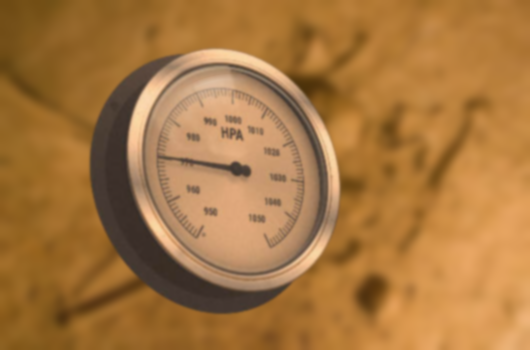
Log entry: 970 hPa
